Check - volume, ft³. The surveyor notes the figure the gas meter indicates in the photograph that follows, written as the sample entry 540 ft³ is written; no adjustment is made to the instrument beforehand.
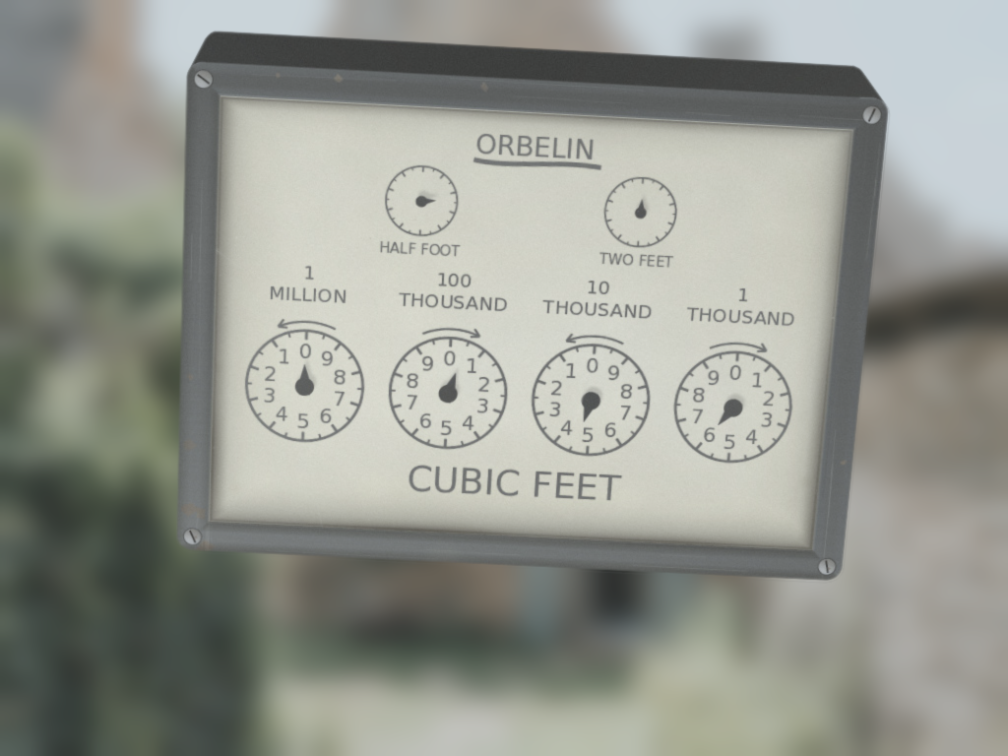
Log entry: 4600 ft³
